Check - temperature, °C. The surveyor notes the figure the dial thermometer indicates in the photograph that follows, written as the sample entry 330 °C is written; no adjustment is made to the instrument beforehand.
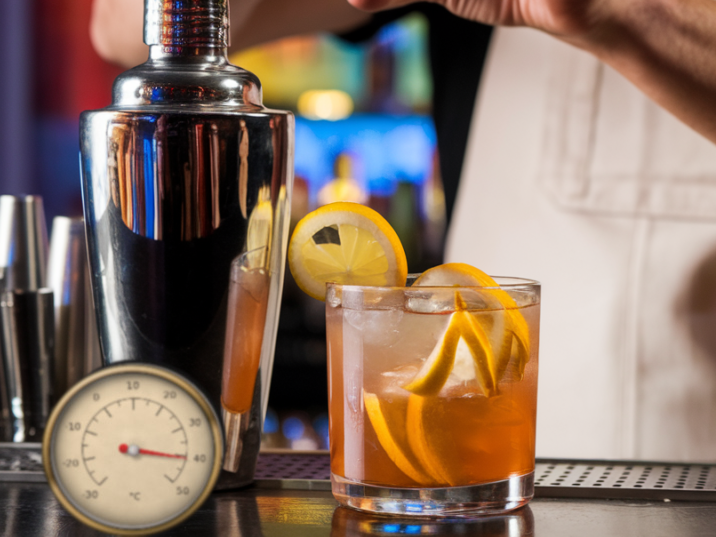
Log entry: 40 °C
